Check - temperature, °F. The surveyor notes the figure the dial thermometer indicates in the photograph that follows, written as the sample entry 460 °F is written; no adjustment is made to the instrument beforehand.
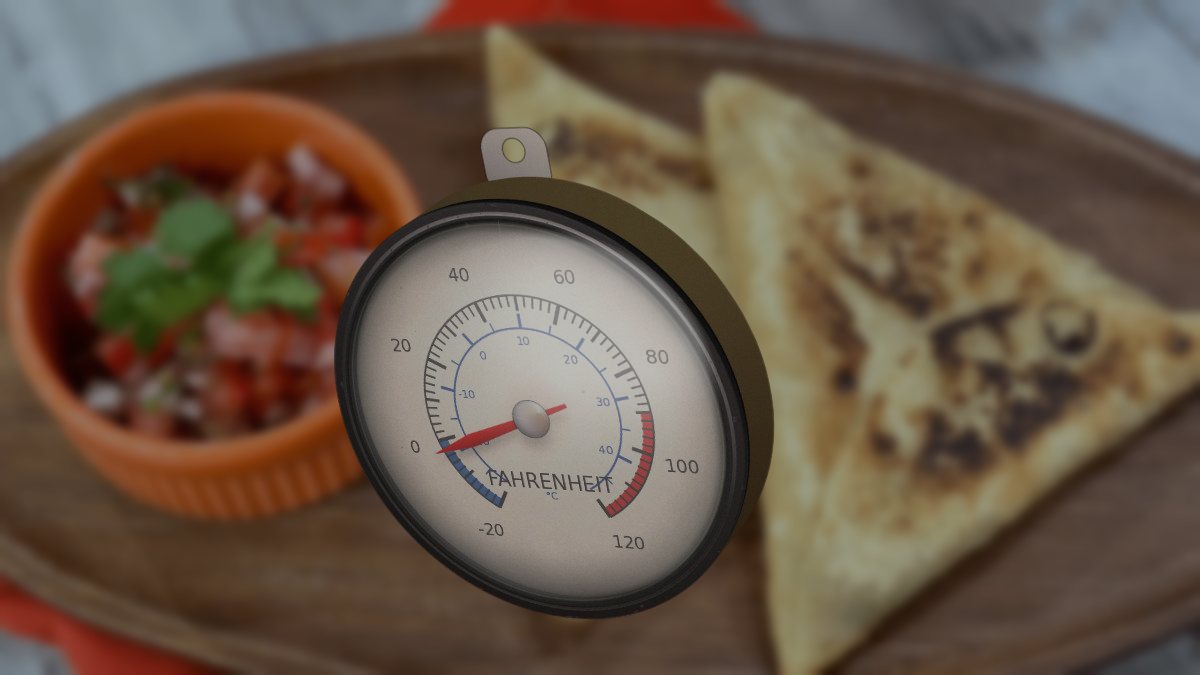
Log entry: -2 °F
